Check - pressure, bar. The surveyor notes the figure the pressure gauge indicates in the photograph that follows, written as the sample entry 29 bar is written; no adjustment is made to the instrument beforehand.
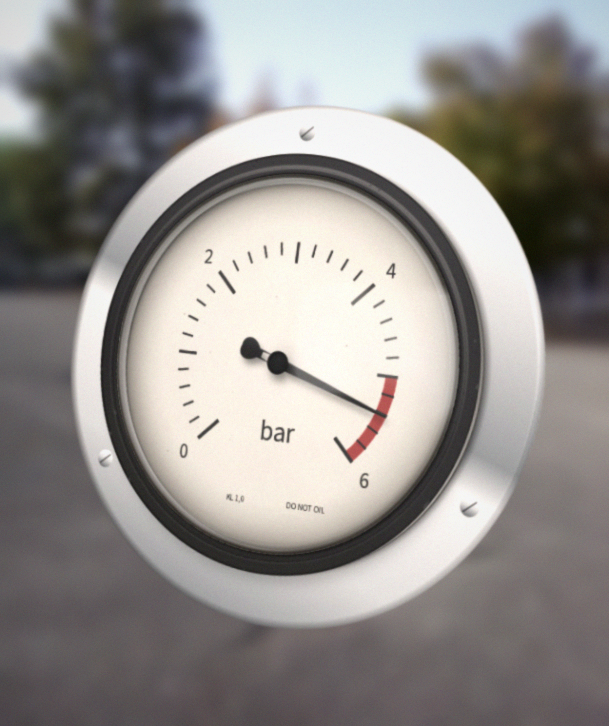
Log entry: 5.4 bar
